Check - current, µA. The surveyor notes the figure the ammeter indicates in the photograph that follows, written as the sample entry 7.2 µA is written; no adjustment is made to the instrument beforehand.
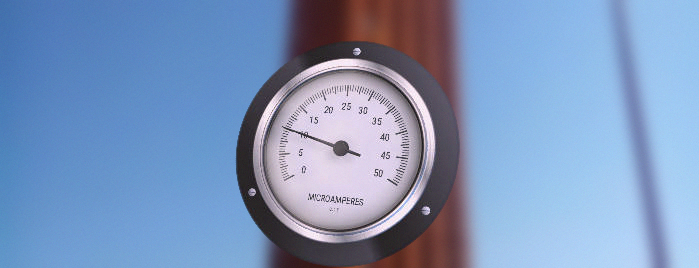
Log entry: 10 µA
